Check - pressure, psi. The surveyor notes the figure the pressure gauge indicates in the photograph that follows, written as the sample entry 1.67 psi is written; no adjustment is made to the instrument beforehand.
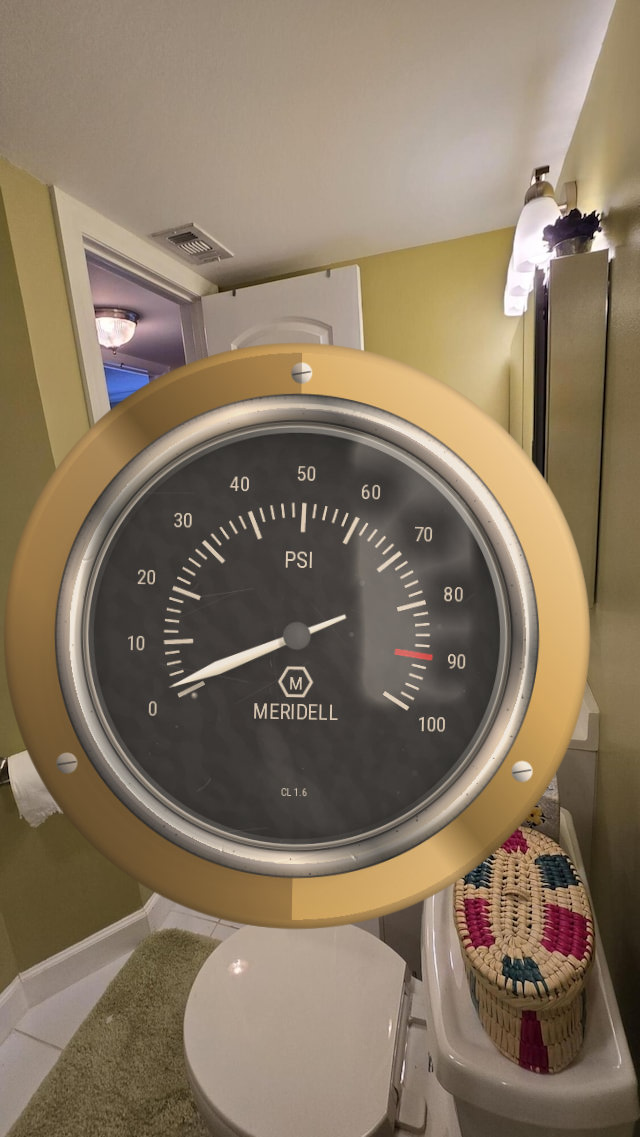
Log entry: 2 psi
